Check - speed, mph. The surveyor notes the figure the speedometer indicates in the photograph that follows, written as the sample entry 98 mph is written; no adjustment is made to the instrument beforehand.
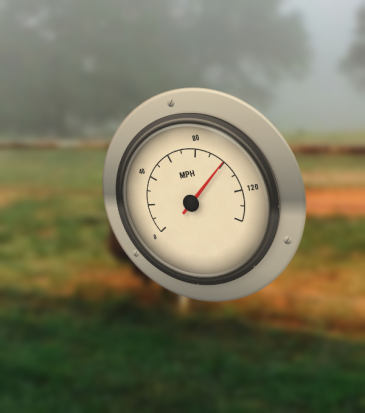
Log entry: 100 mph
